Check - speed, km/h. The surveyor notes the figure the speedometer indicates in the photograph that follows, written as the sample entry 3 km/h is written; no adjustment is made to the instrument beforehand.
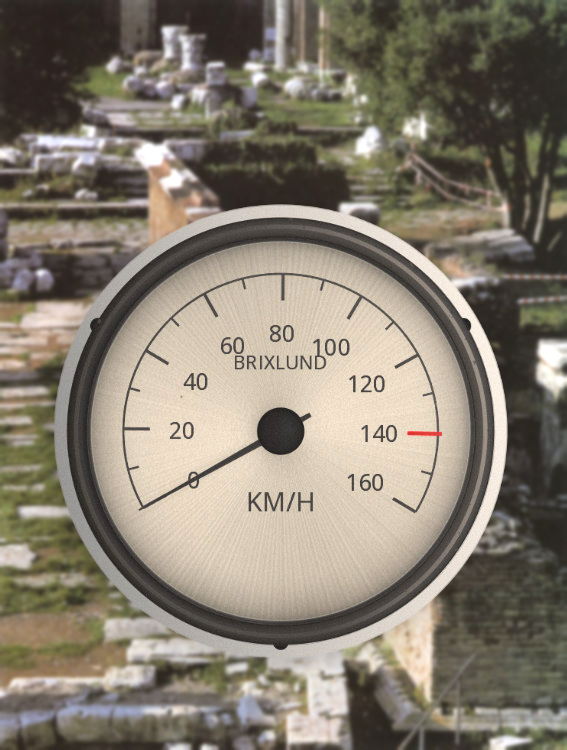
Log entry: 0 km/h
